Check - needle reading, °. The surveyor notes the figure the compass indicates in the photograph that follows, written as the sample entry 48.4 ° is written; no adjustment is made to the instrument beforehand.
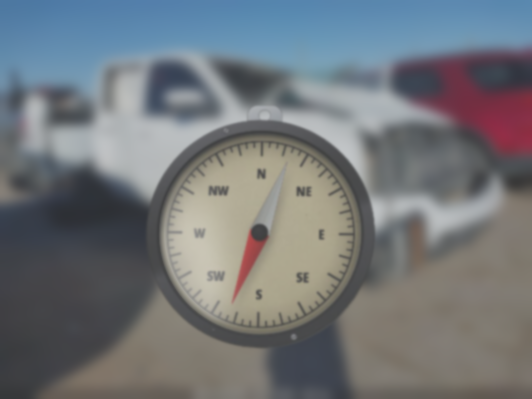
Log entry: 200 °
